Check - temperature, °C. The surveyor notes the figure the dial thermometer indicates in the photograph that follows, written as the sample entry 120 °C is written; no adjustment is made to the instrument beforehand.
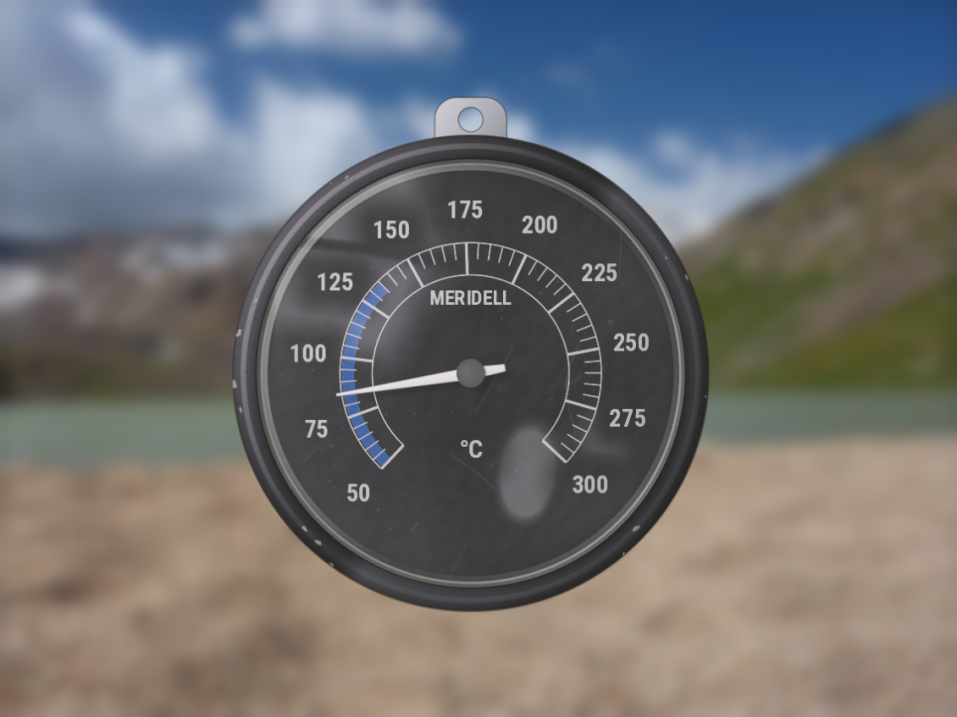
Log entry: 85 °C
